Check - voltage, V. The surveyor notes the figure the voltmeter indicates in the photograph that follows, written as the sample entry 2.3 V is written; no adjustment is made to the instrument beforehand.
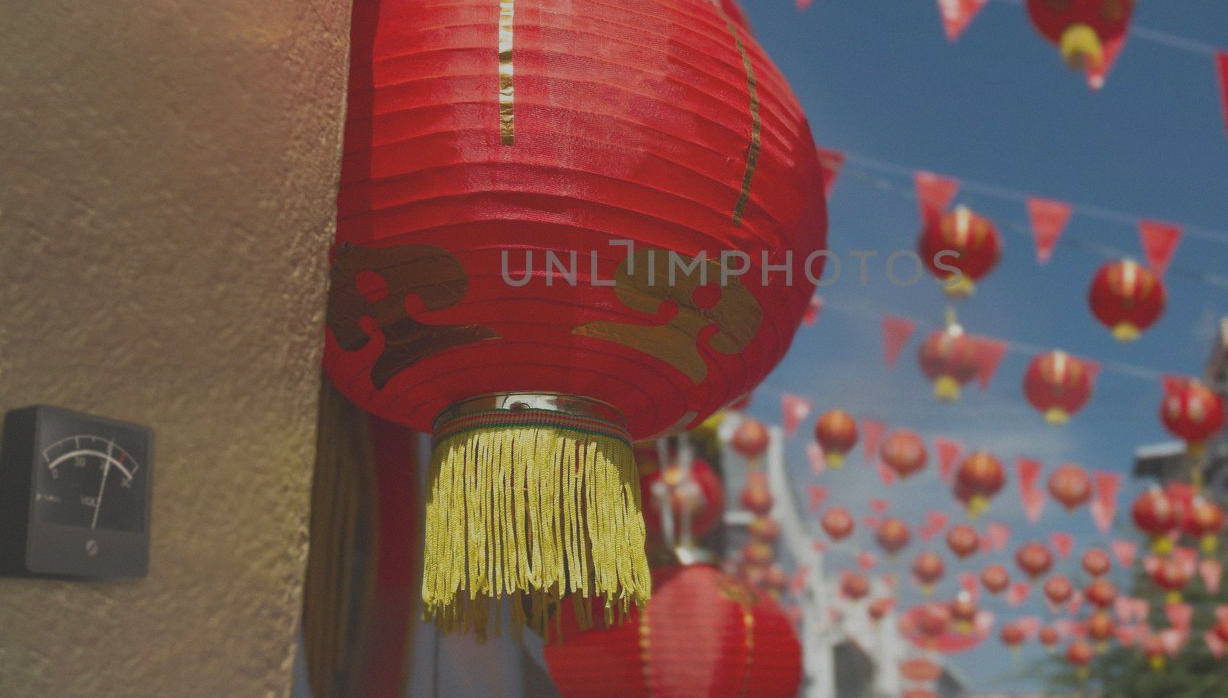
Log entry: 20 V
